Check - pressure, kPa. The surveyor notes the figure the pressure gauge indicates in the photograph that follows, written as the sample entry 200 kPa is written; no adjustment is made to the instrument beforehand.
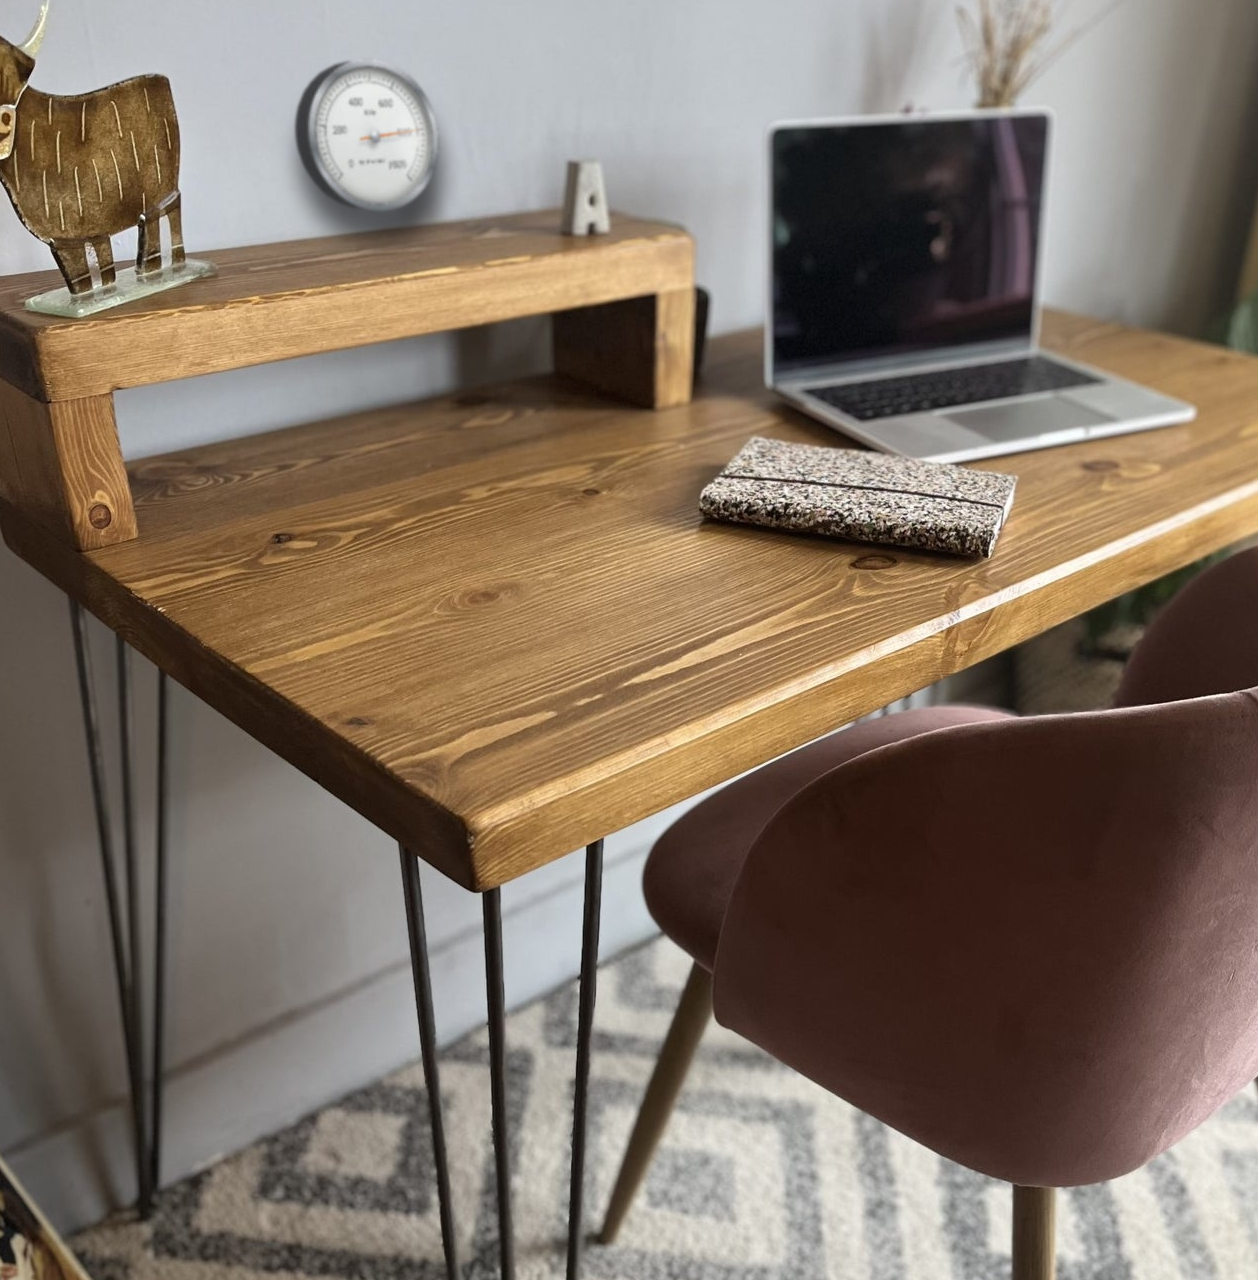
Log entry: 800 kPa
